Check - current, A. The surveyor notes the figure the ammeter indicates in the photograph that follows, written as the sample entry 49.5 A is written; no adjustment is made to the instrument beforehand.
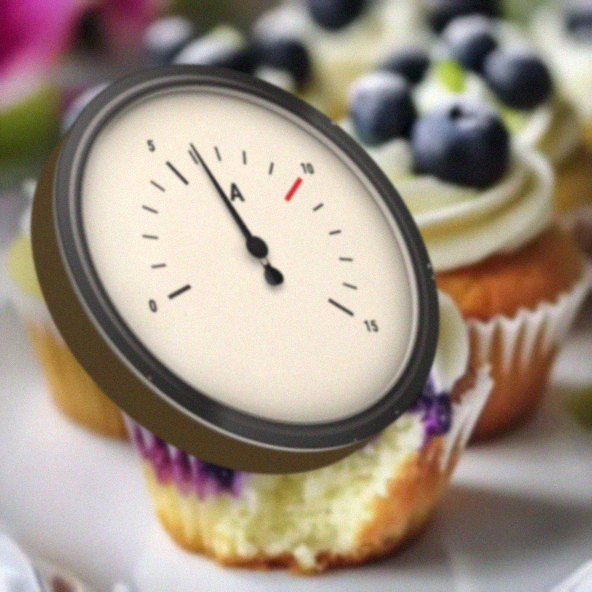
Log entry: 6 A
